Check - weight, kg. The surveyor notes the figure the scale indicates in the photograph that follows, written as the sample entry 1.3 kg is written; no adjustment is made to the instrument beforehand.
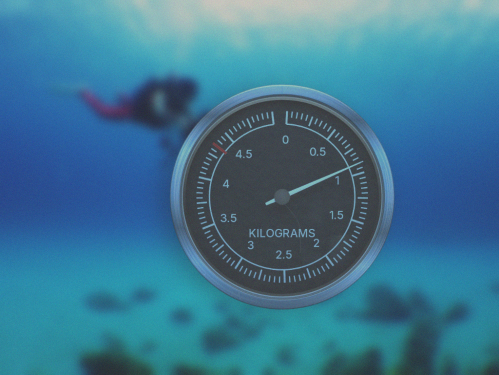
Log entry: 0.9 kg
